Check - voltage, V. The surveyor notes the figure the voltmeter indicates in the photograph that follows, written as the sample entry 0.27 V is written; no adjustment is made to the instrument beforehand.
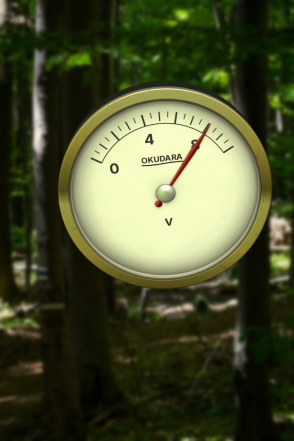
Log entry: 8 V
